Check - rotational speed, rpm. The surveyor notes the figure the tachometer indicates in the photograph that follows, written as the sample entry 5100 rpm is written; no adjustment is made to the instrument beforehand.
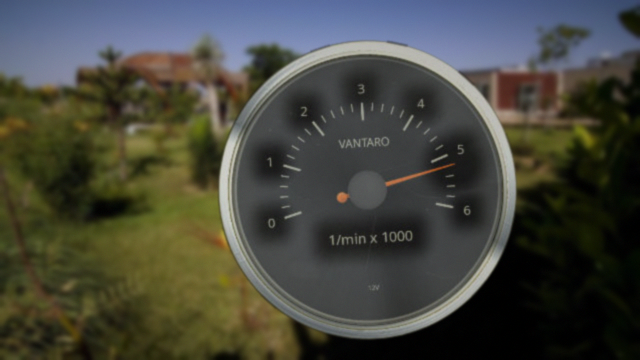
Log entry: 5200 rpm
